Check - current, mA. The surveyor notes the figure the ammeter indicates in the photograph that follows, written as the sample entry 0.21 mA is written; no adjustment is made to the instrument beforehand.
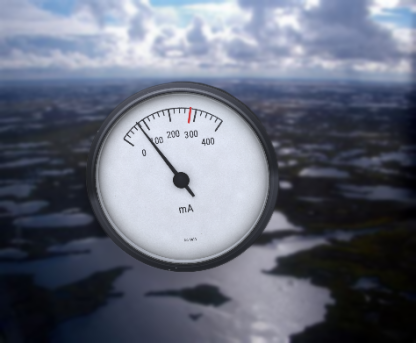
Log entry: 80 mA
